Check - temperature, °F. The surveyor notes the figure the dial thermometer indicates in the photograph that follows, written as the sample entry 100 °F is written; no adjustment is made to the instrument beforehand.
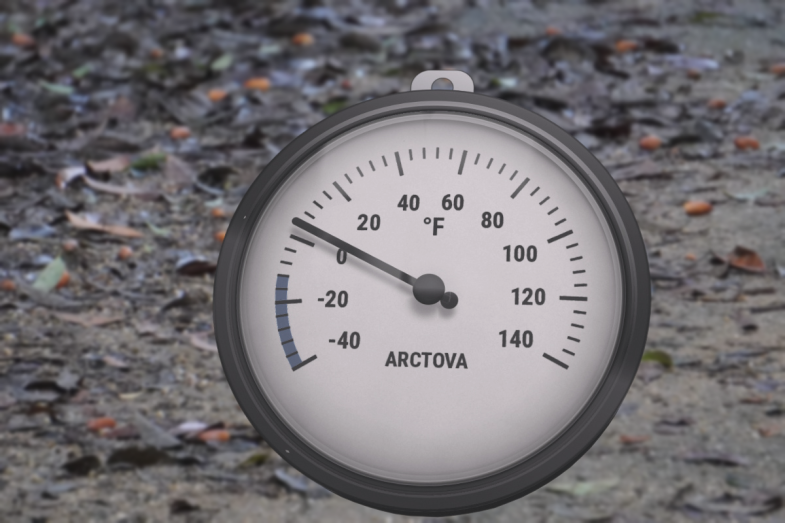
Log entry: 4 °F
